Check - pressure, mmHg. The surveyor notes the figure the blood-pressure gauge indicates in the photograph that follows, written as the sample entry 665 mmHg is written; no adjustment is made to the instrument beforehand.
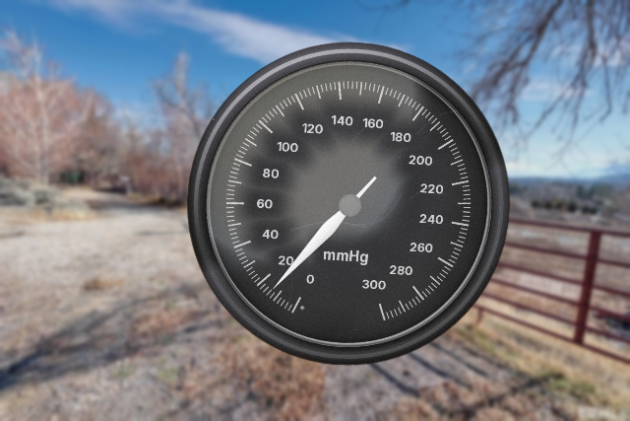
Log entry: 14 mmHg
